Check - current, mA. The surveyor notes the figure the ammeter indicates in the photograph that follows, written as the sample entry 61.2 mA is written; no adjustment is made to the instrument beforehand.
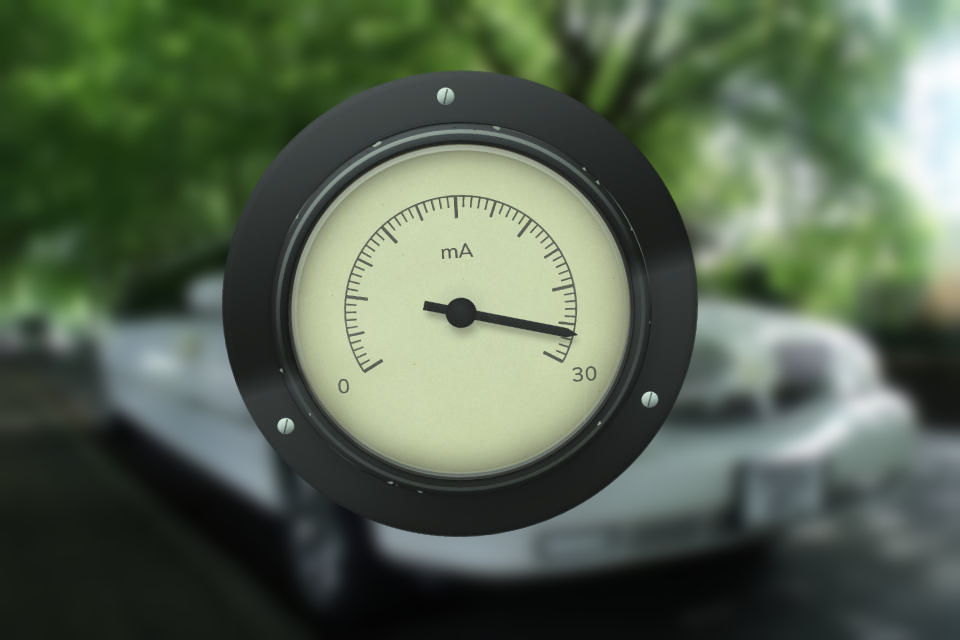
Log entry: 28 mA
